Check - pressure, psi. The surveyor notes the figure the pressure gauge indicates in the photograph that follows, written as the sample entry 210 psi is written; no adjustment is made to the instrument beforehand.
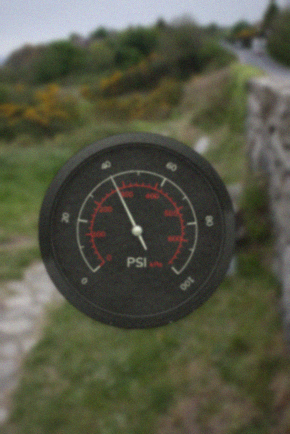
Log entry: 40 psi
